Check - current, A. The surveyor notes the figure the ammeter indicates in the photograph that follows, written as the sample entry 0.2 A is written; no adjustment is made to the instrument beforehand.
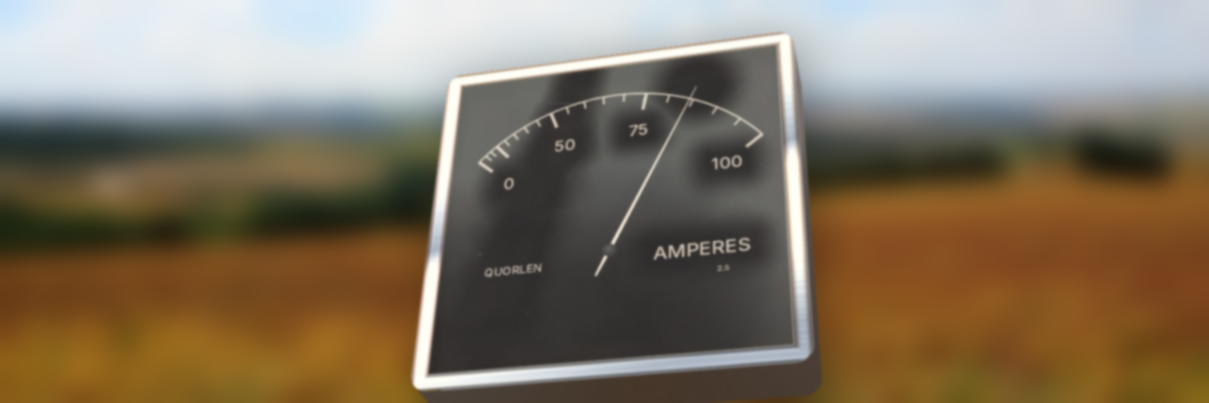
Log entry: 85 A
